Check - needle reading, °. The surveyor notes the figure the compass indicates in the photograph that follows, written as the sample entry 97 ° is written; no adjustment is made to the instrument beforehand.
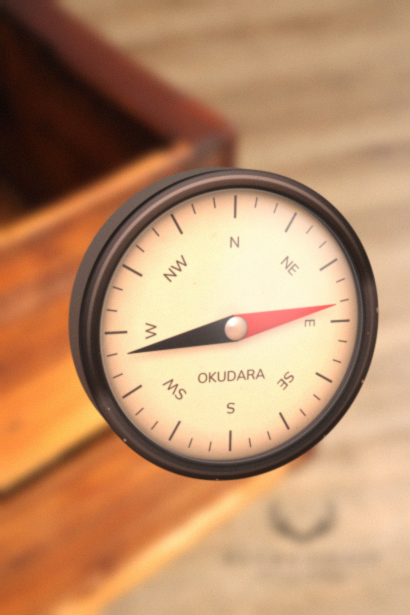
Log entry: 80 °
